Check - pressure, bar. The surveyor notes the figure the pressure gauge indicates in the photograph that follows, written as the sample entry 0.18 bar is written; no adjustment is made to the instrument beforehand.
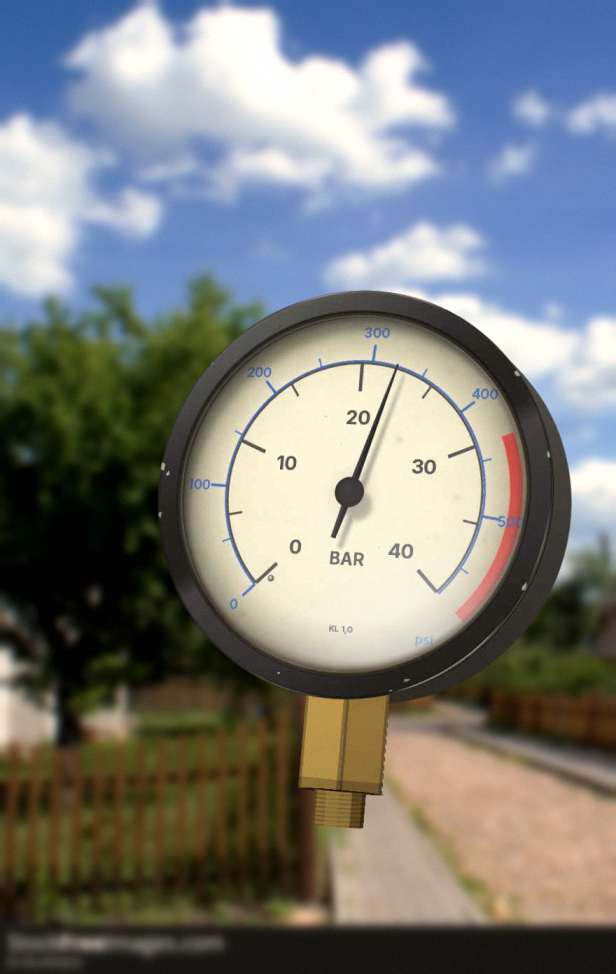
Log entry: 22.5 bar
